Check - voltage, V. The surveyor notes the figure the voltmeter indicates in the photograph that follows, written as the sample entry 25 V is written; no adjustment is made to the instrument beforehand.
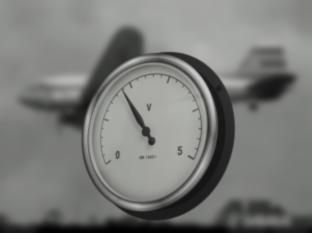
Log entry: 1.8 V
